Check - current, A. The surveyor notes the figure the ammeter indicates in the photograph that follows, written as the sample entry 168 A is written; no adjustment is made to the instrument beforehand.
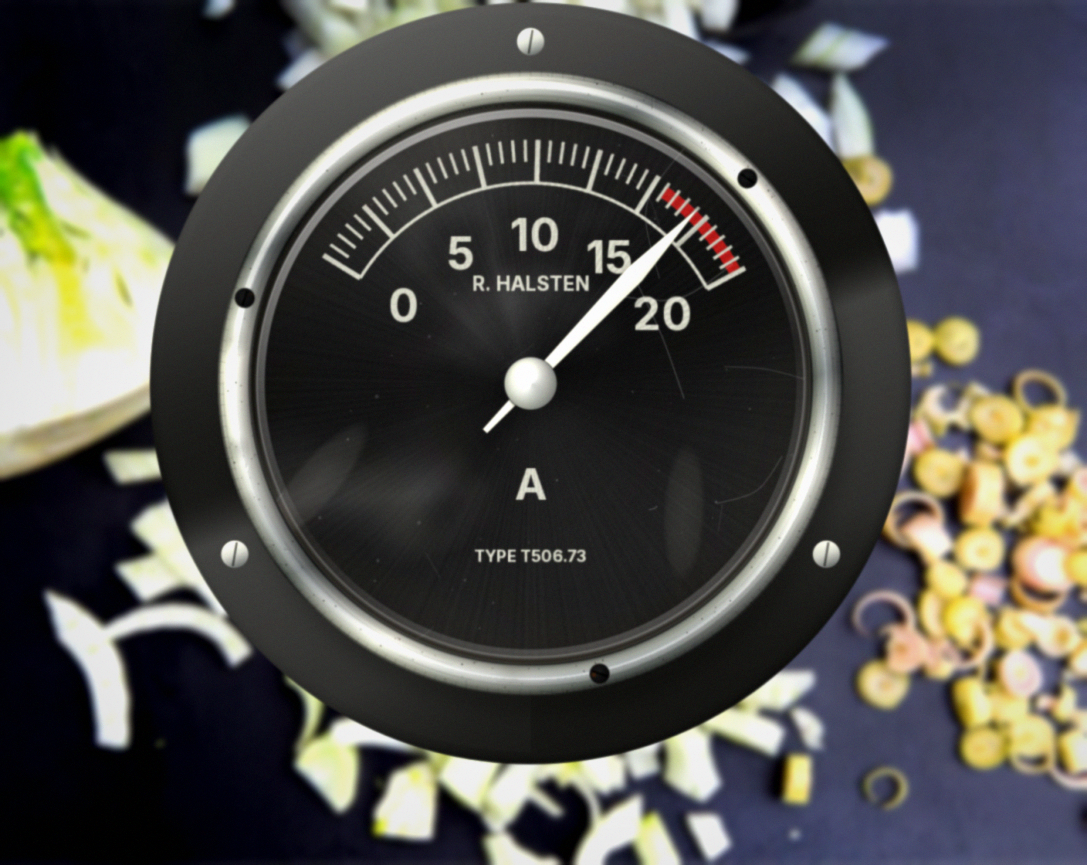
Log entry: 17 A
